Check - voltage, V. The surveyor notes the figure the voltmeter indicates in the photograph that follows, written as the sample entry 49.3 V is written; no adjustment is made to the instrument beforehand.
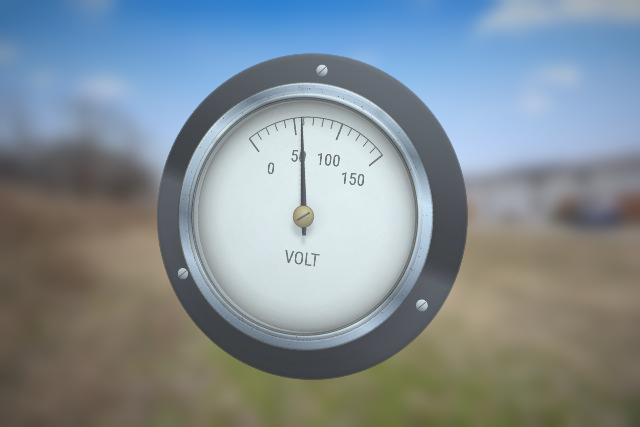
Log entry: 60 V
